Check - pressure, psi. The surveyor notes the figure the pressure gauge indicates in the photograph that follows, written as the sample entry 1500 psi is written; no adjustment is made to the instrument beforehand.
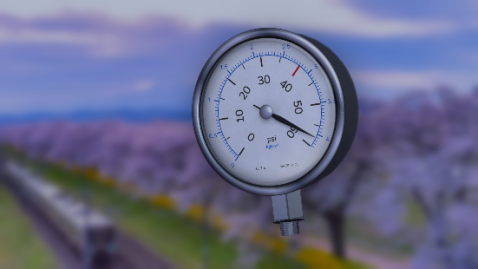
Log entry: 57.5 psi
